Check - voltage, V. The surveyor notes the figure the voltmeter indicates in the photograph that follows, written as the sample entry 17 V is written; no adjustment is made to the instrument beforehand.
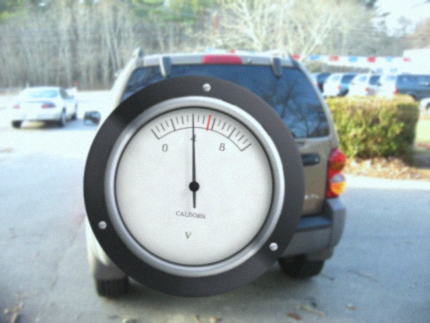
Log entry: 4 V
